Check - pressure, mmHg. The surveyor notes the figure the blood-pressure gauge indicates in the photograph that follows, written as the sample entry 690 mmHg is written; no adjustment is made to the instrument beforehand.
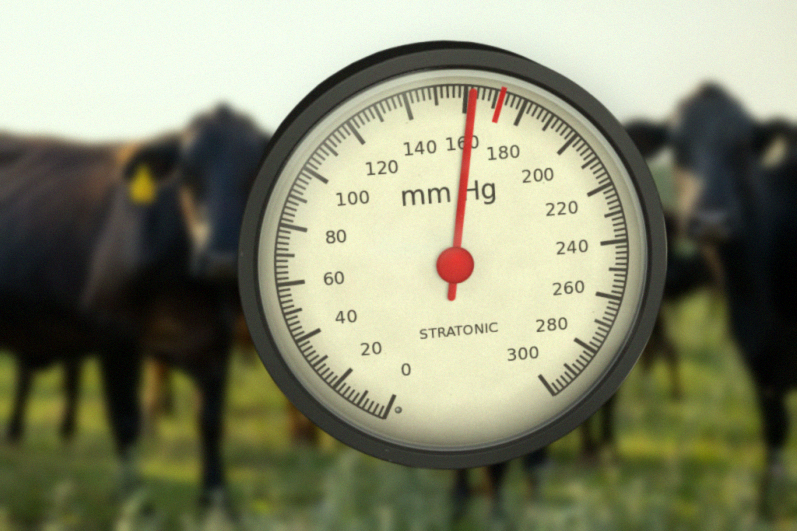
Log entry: 162 mmHg
